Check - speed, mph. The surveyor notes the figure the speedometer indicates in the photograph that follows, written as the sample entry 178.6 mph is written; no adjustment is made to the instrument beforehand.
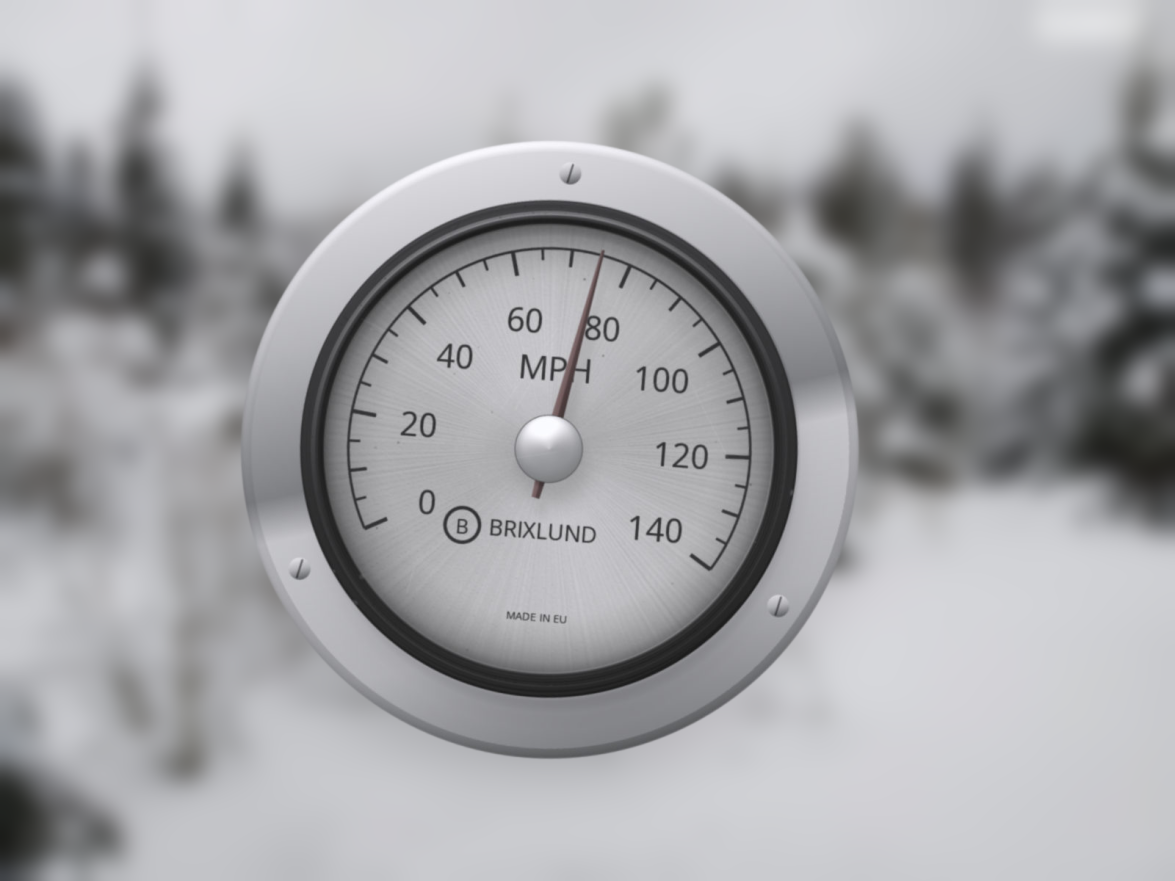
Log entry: 75 mph
